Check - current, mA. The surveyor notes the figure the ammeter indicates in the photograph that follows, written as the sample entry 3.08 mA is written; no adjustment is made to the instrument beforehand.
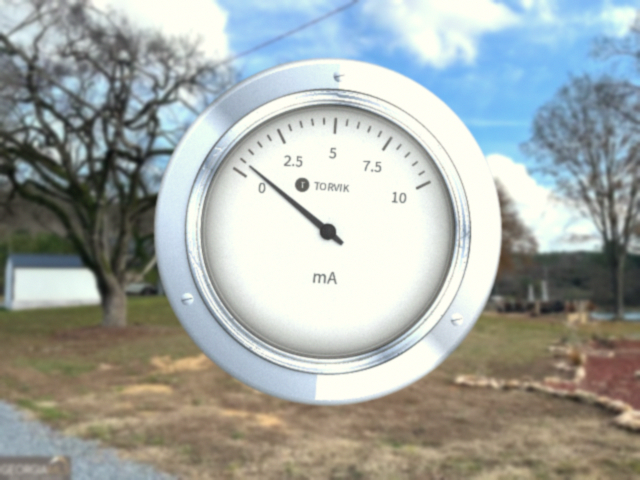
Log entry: 0.5 mA
